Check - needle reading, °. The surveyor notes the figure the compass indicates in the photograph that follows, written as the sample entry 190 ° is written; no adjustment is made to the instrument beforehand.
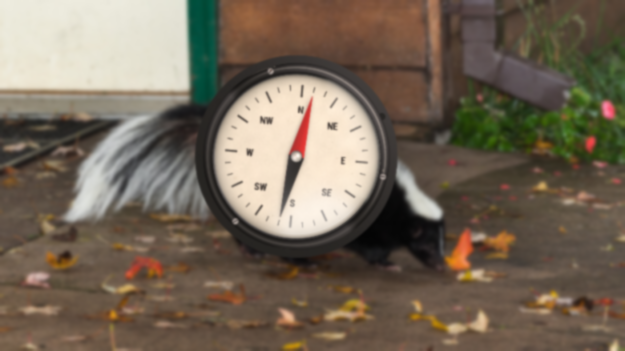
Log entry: 10 °
